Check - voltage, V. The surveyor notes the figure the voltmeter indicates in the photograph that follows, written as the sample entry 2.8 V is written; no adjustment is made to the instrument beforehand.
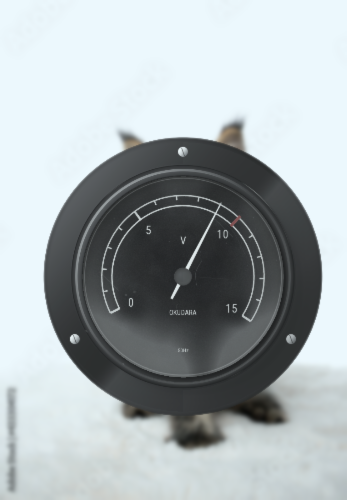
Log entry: 9 V
